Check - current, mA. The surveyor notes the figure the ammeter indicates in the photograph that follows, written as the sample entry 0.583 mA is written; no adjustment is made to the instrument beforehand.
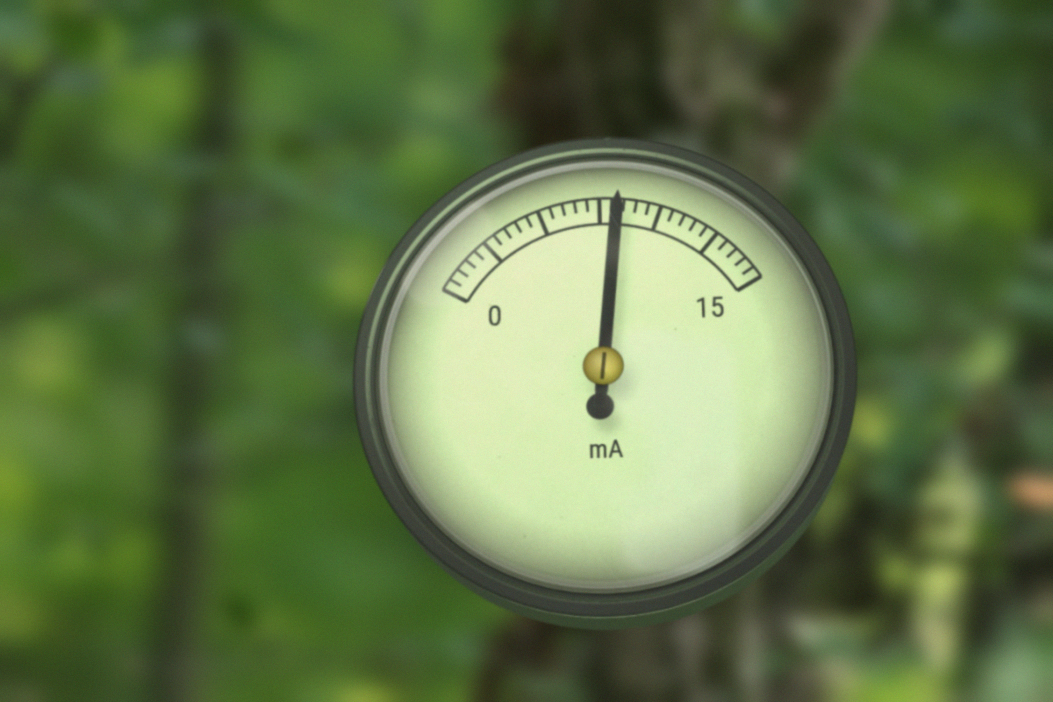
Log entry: 8.25 mA
